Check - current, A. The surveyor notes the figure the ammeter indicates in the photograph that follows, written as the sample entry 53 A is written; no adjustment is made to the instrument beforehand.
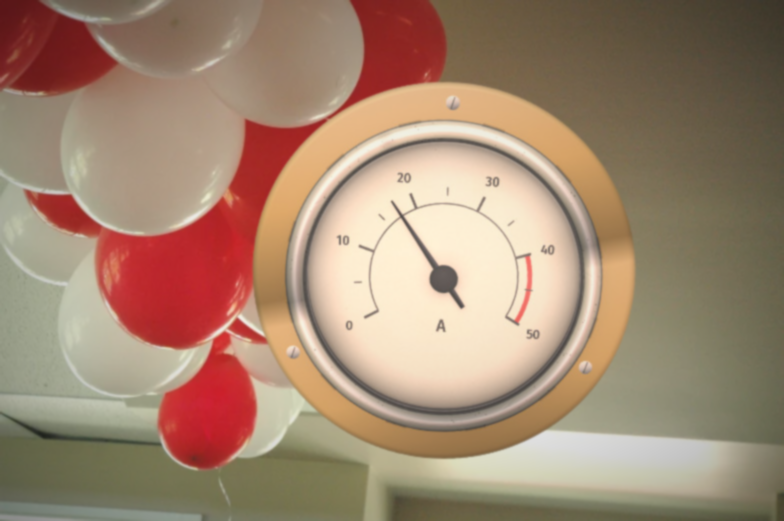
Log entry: 17.5 A
